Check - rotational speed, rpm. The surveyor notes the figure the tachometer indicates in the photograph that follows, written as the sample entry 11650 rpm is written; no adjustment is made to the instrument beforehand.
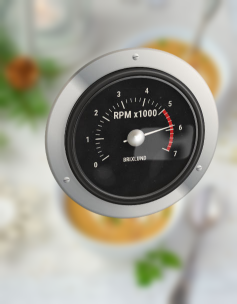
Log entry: 5800 rpm
